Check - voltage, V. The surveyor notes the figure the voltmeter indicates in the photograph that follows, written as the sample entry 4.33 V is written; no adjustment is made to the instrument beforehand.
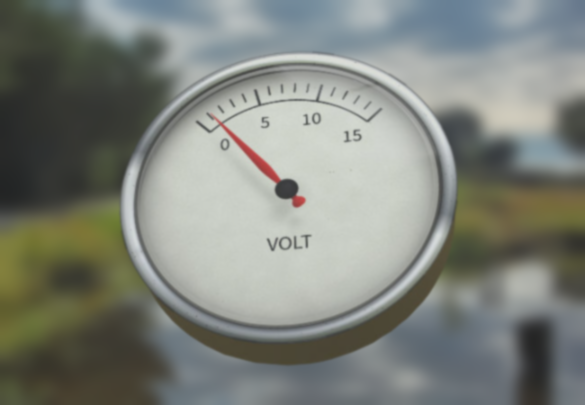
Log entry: 1 V
